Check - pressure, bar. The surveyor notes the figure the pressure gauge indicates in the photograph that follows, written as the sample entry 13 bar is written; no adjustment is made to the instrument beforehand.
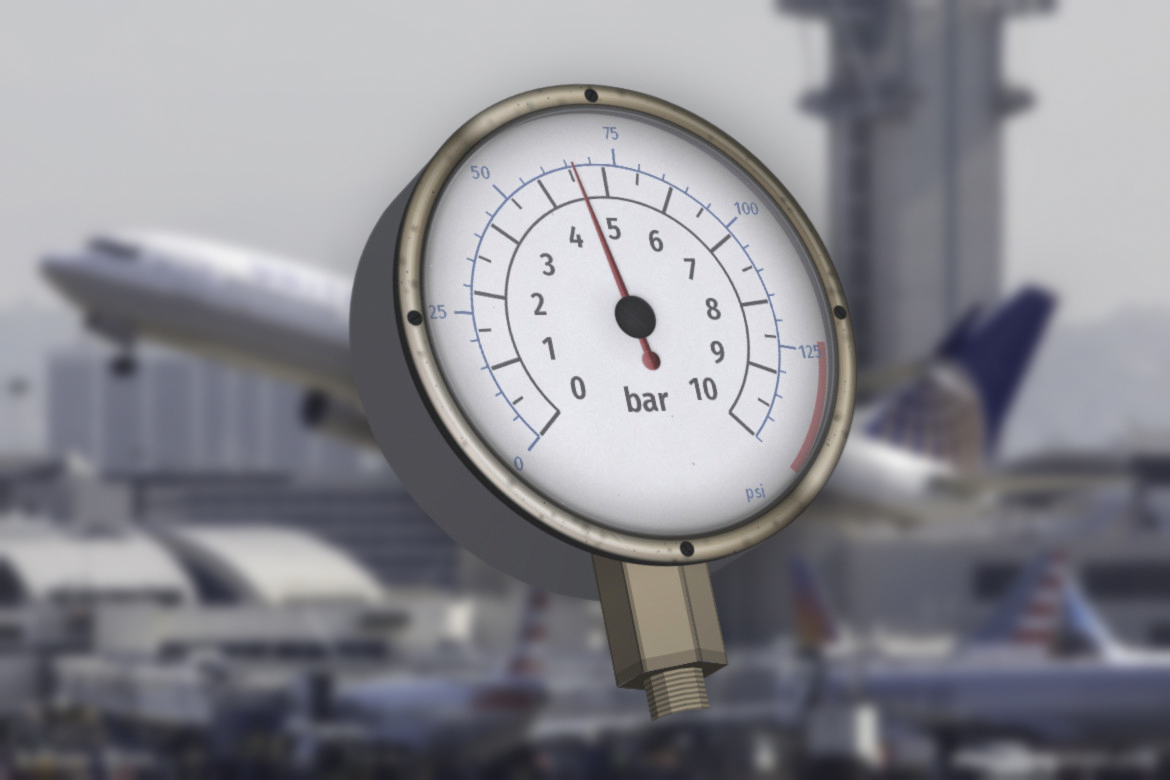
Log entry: 4.5 bar
